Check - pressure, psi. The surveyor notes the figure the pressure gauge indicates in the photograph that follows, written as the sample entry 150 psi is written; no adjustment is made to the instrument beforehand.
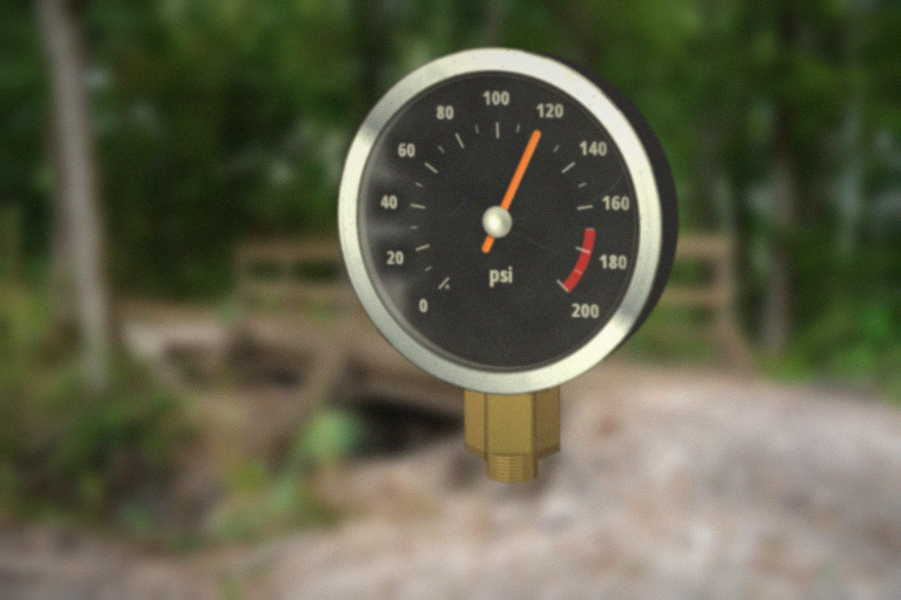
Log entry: 120 psi
